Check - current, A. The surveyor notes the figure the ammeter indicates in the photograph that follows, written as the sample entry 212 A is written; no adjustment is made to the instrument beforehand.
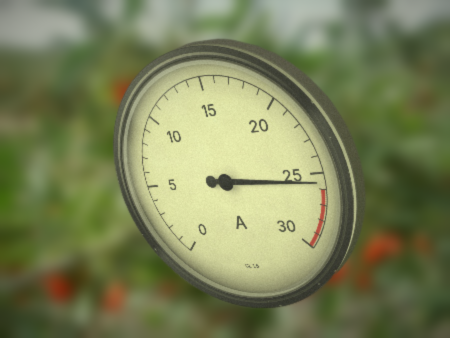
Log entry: 25.5 A
